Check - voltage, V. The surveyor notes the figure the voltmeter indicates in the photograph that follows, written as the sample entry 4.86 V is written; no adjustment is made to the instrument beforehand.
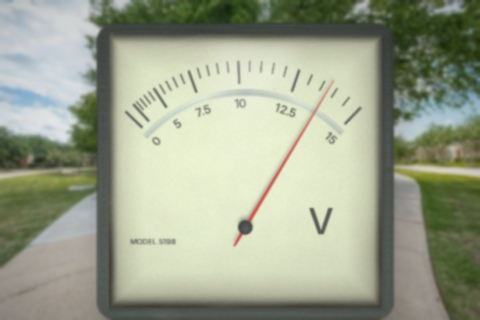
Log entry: 13.75 V
